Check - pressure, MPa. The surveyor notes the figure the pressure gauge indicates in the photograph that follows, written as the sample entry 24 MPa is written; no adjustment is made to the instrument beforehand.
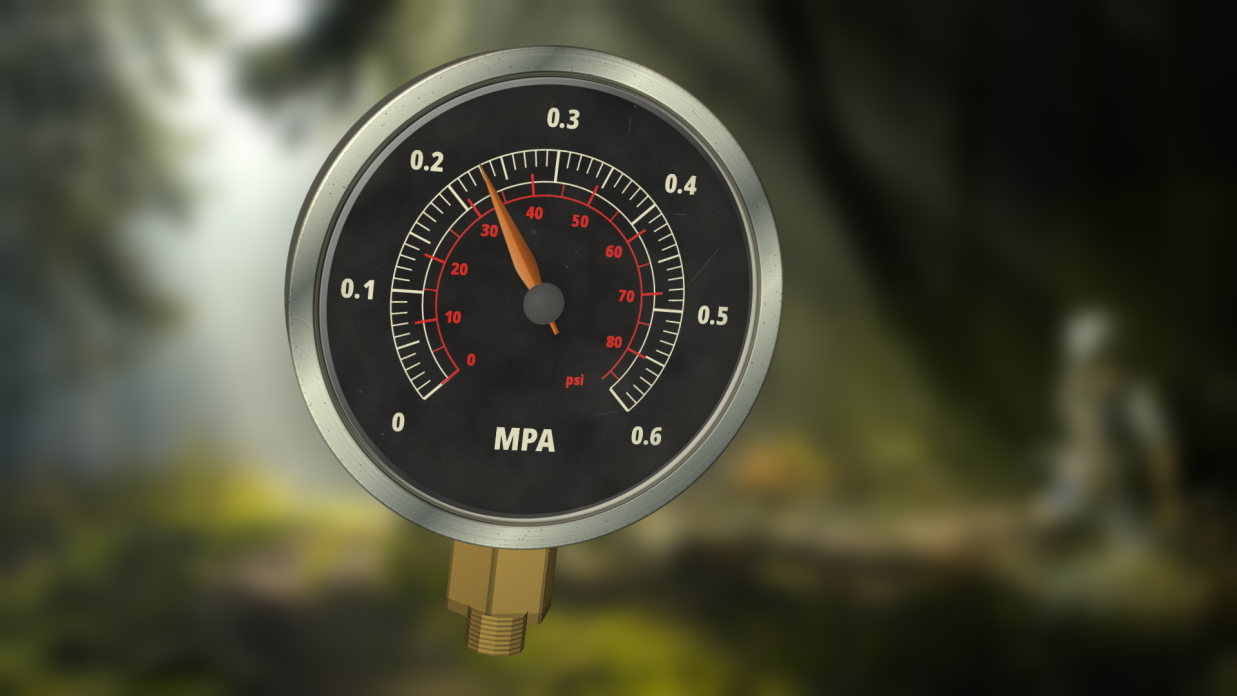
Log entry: 0.23 MPa
